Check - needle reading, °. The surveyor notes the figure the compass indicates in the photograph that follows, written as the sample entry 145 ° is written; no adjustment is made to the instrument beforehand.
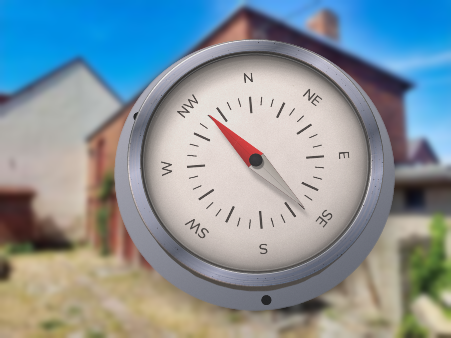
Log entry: 320 °
